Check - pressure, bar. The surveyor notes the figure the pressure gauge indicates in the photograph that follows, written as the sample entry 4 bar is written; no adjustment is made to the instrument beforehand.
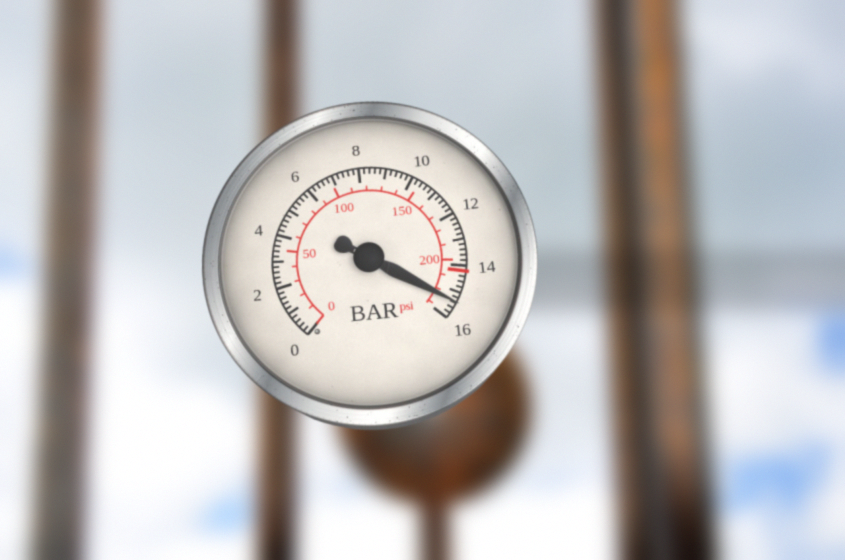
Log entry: 15.4 bar
